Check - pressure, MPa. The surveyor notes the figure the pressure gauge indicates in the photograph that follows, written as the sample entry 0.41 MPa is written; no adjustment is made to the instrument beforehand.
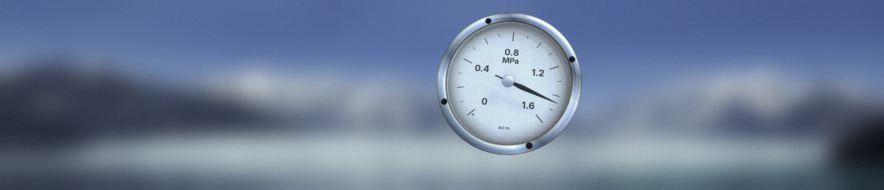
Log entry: 1.45 MPa
